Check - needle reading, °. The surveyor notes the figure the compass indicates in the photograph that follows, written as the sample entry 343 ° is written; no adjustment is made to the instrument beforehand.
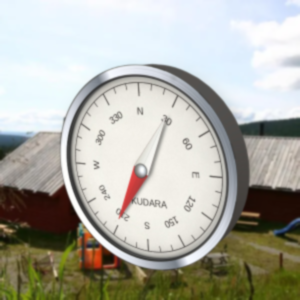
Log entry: 210 °
